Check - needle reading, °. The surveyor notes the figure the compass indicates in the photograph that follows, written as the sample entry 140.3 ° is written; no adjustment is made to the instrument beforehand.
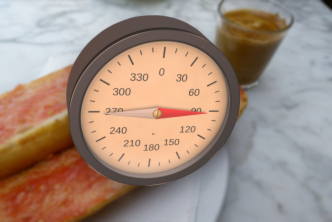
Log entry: 90 °
